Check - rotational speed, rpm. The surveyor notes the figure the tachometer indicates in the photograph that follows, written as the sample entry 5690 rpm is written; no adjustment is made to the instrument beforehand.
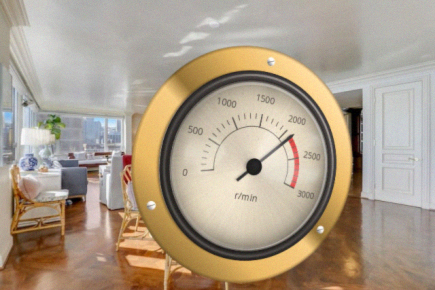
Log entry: 2100 rpm
